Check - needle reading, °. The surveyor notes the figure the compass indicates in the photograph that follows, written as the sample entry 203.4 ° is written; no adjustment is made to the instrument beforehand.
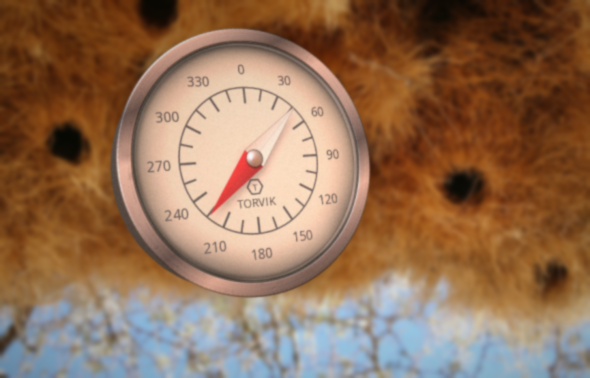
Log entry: 225 °
